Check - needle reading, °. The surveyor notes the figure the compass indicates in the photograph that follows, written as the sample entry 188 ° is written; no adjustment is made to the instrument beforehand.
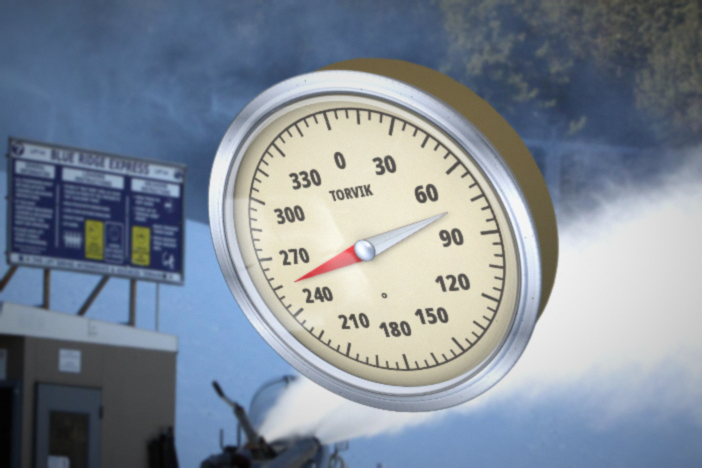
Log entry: 255 °
